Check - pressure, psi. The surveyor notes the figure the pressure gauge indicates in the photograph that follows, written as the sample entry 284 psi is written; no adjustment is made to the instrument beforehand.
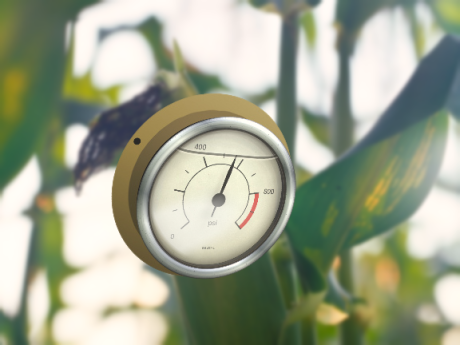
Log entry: 550 psi
